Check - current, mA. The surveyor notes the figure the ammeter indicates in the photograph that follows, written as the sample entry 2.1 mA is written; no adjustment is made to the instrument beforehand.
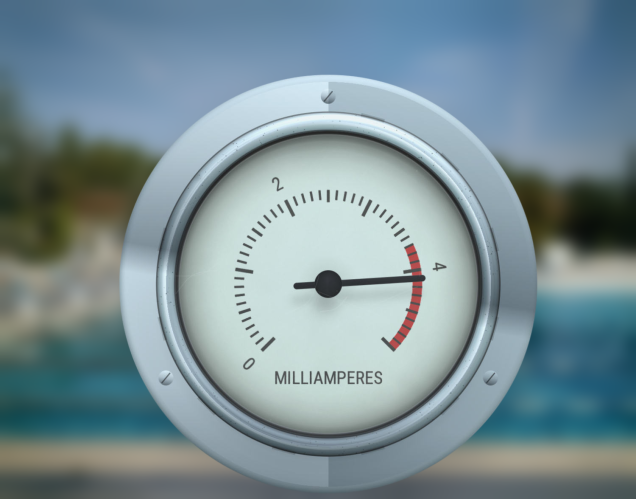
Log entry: 4.1 mA
